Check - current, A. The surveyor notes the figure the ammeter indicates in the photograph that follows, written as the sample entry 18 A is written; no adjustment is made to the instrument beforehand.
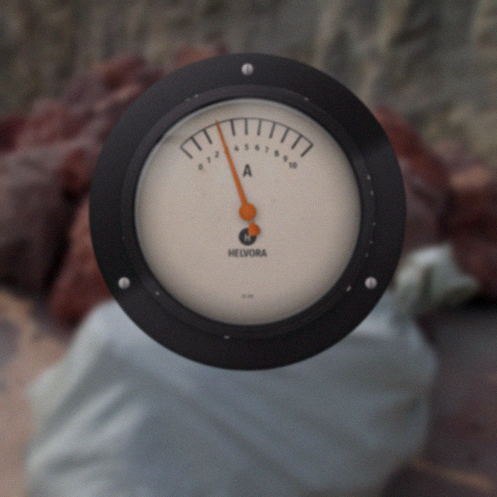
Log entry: 3 A
